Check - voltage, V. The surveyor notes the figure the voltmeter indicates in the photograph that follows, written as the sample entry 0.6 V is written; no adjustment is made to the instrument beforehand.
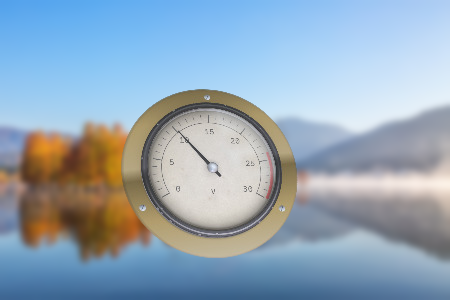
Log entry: 10 V
